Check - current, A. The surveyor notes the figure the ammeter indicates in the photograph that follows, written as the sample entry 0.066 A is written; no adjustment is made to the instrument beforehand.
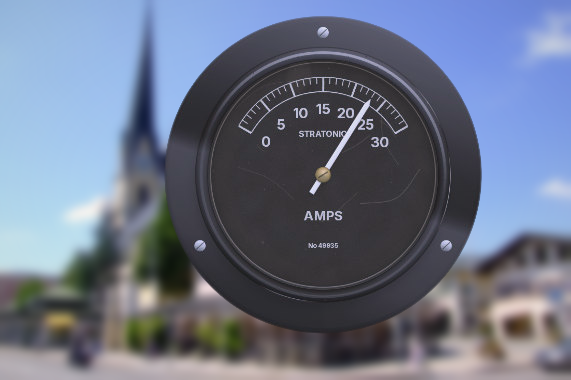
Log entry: 23 A
